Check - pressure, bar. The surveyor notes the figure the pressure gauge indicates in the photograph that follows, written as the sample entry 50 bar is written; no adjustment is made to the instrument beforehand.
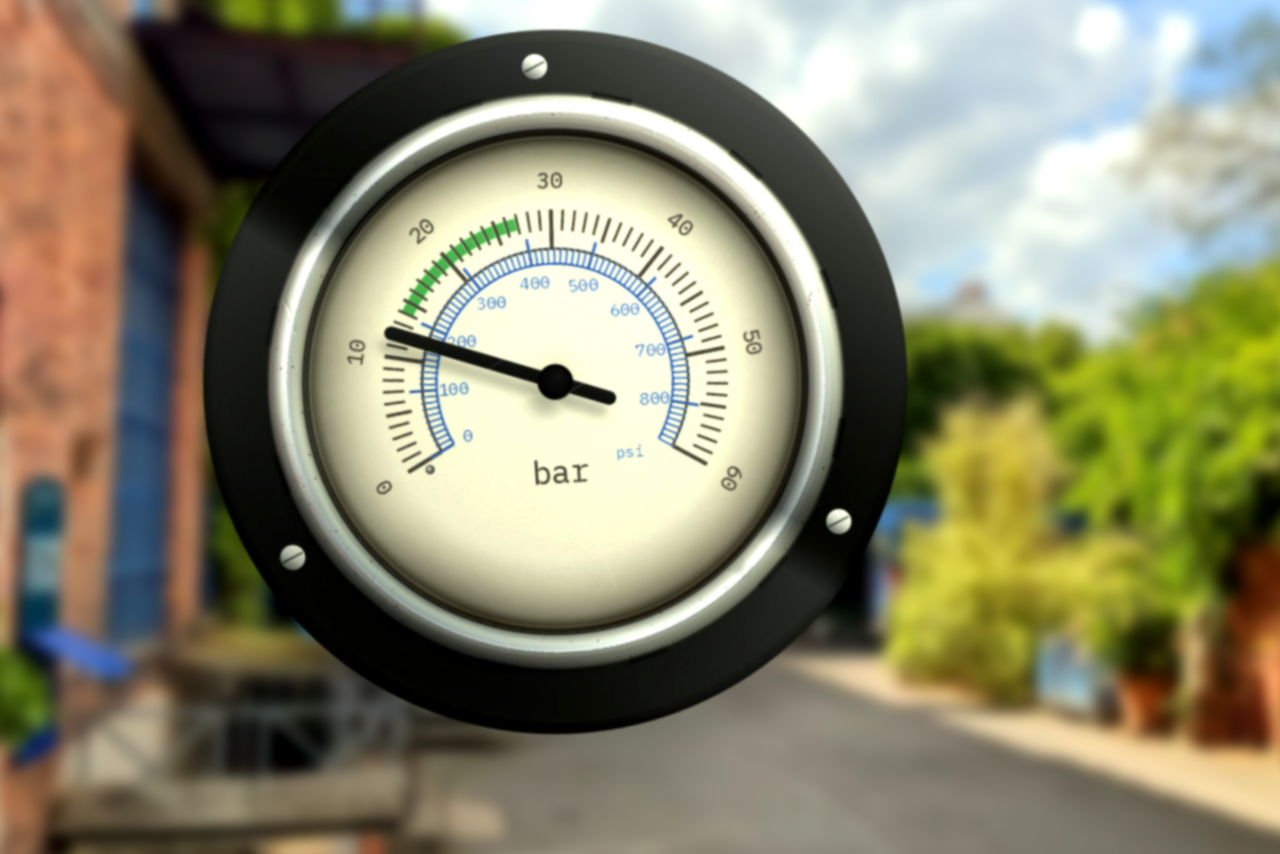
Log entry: 12 bar
